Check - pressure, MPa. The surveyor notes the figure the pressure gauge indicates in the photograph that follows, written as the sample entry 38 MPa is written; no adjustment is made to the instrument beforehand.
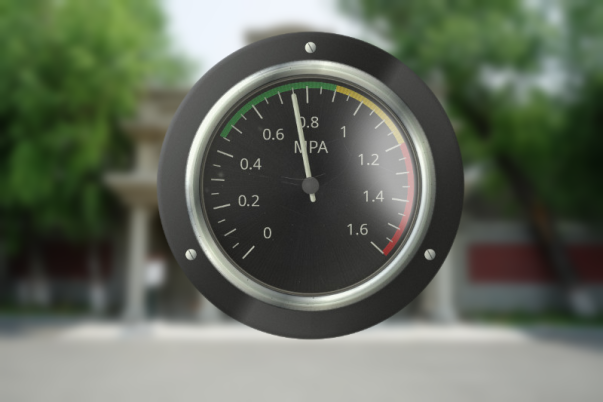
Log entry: 0.75 MPa
